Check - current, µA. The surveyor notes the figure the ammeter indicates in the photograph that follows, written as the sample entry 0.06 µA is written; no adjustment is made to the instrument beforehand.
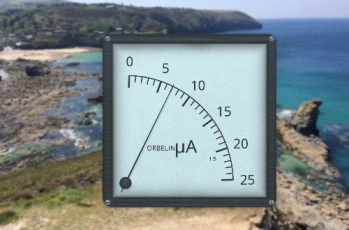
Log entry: 7 µA
